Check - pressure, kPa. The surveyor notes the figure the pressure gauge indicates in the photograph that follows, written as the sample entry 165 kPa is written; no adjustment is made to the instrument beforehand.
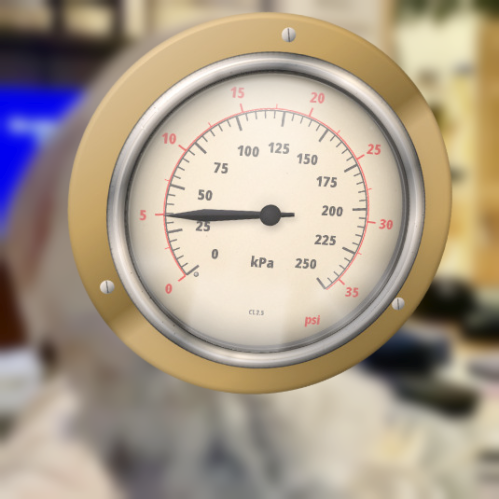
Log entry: 35 kPa
